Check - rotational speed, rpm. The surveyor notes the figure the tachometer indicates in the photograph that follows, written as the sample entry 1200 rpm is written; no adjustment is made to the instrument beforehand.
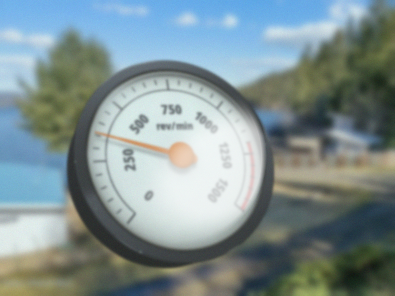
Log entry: 350 rpm
